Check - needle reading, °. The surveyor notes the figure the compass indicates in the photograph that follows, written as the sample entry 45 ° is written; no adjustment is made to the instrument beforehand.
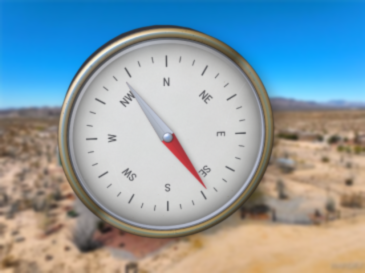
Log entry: 145 °
